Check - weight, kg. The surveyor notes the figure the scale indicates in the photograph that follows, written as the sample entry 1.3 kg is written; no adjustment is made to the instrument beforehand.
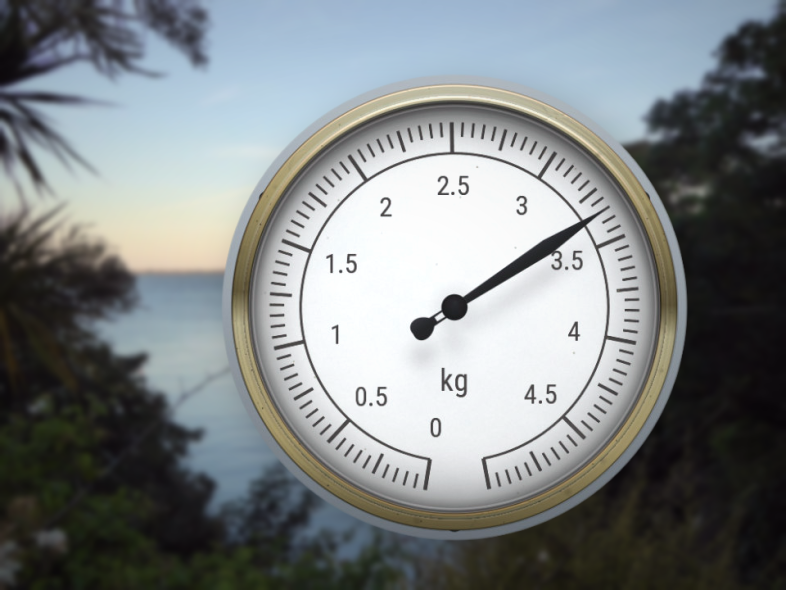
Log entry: 3.35 kg
